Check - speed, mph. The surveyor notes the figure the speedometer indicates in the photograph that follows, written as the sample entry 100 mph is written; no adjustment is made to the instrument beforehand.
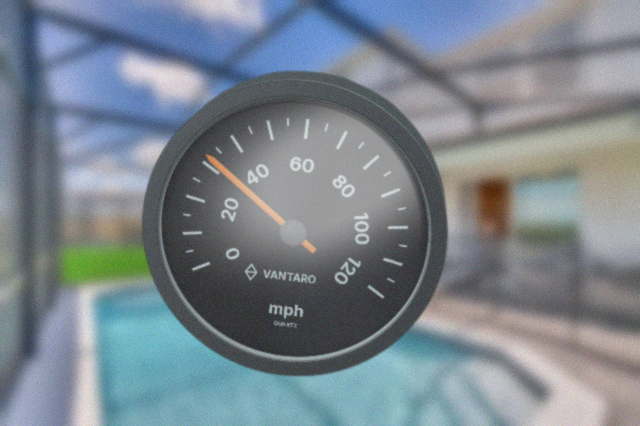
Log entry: 32.5 mph
